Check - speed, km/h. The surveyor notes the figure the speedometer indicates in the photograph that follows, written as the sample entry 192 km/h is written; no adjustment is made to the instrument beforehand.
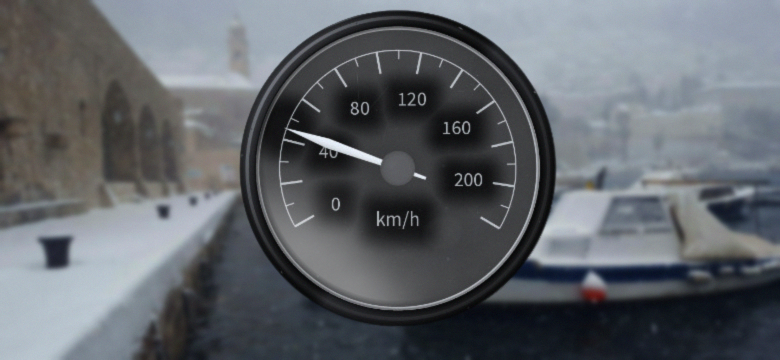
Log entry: 45 km/h
